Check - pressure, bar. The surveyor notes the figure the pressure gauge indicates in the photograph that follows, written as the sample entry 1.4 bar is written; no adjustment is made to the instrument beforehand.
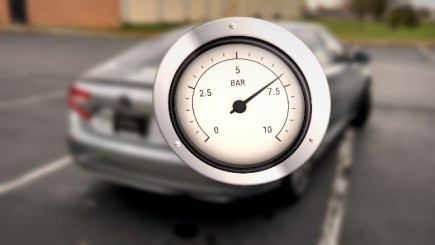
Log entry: 7 bar
